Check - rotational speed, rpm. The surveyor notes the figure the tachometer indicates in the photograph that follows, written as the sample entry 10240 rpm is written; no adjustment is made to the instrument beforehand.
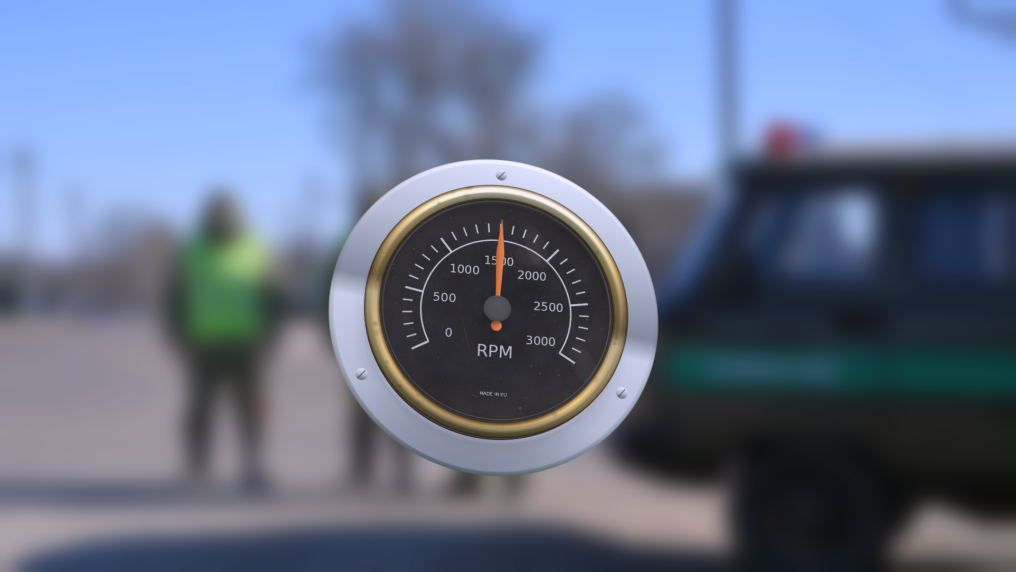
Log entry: 1500 rpm
